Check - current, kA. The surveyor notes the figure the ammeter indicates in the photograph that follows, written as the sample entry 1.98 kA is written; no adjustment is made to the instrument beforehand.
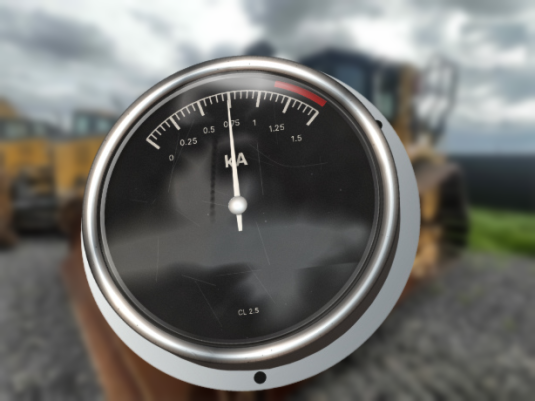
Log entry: 0.75 kA
